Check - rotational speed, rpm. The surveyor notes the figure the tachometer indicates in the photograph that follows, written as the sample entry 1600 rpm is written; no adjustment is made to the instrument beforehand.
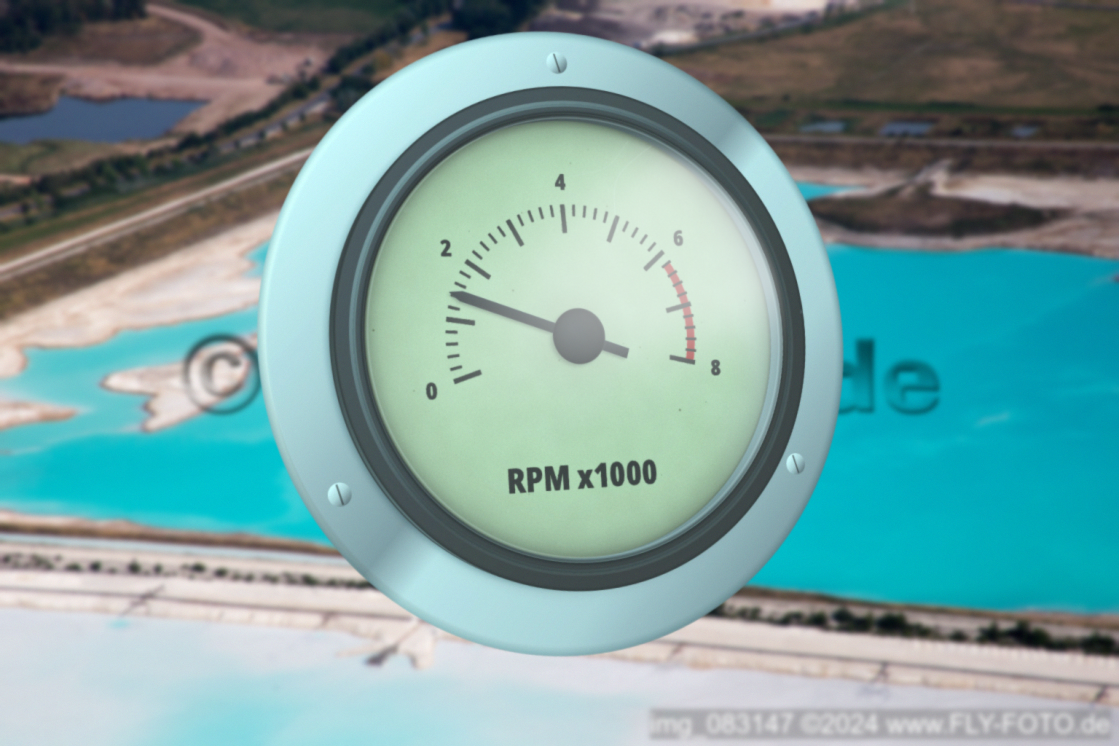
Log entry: 1400 rpm
